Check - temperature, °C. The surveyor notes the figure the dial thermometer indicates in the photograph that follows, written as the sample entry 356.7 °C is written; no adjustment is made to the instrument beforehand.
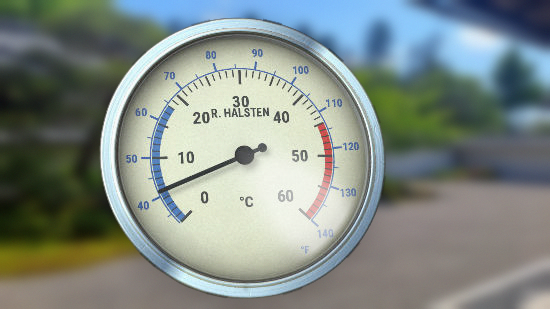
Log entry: 5 °C
